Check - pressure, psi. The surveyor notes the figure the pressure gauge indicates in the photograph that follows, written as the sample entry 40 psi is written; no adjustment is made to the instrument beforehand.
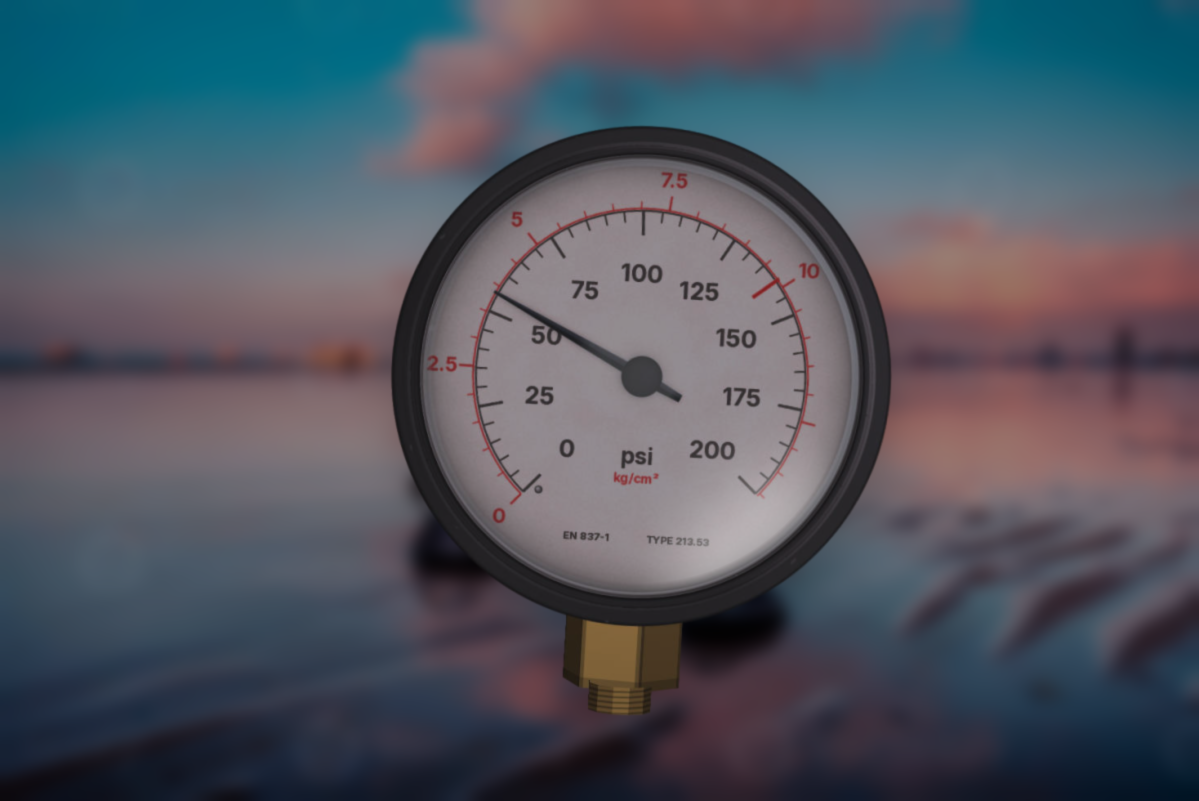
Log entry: 55 psi
